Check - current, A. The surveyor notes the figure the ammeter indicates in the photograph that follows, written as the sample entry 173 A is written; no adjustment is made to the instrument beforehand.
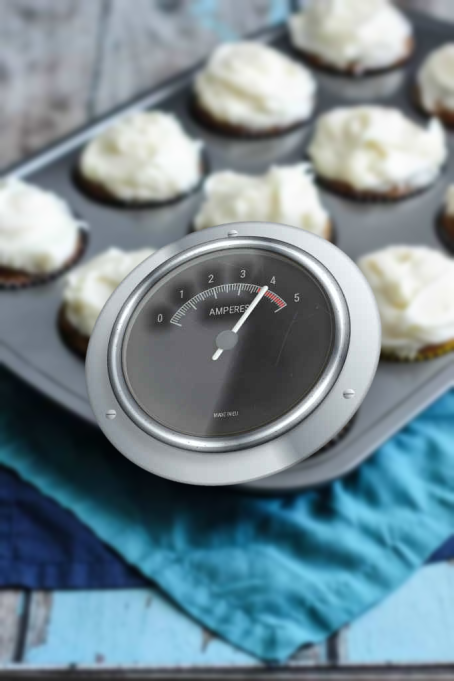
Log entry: 4 A
